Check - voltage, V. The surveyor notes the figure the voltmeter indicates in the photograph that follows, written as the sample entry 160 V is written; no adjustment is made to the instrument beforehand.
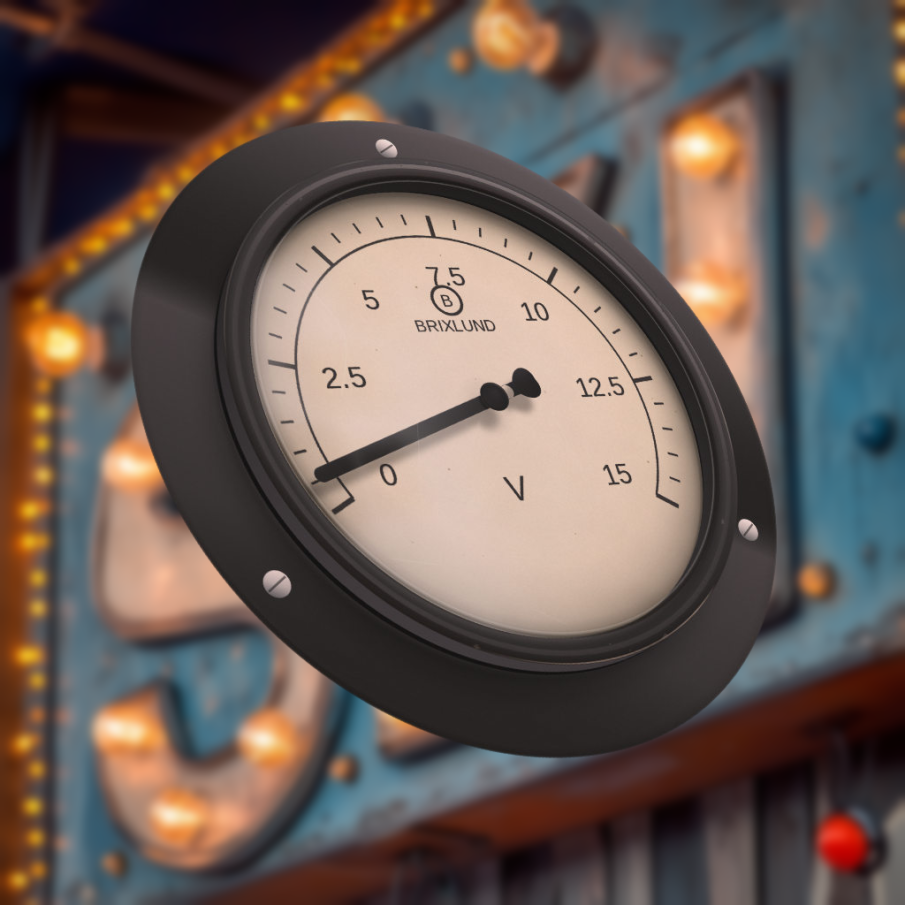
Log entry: 0.5 V
